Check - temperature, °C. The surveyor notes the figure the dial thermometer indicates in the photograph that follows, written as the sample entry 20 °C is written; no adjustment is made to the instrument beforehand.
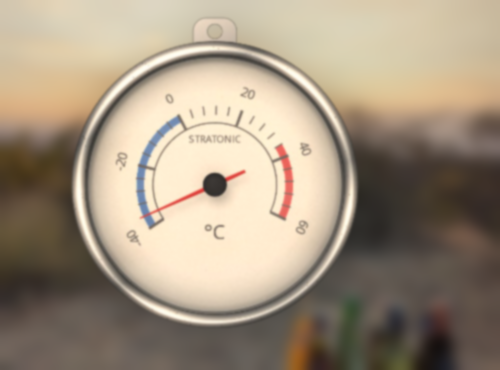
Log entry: -36 °C
